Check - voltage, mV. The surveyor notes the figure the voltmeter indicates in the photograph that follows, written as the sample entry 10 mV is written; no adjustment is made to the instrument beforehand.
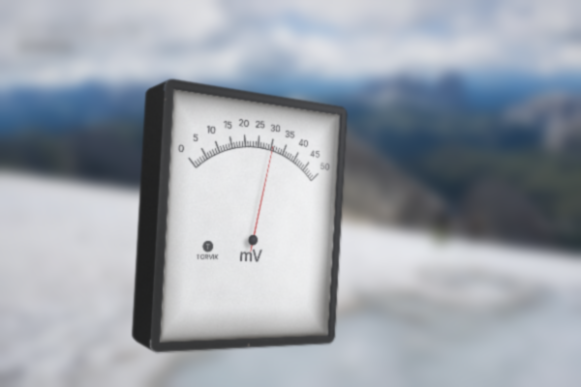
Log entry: 30 mV
